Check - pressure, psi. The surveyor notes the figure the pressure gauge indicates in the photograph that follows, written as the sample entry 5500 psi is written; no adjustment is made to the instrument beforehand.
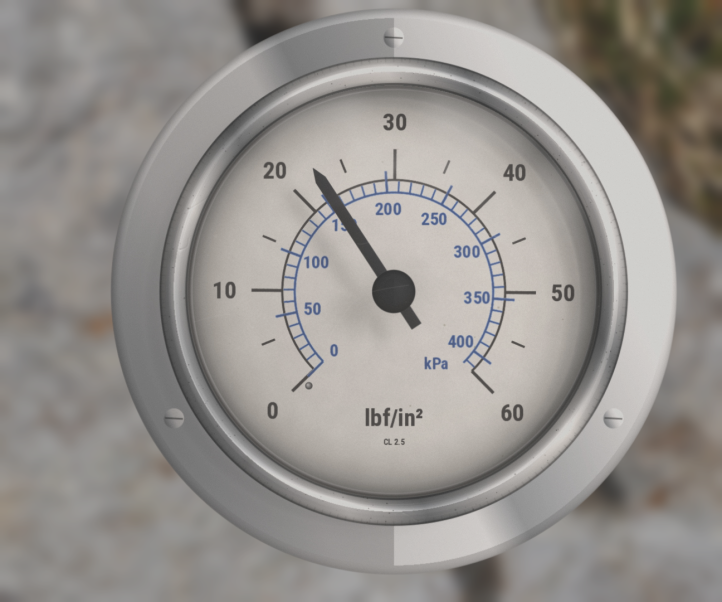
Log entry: 22.5 psi
